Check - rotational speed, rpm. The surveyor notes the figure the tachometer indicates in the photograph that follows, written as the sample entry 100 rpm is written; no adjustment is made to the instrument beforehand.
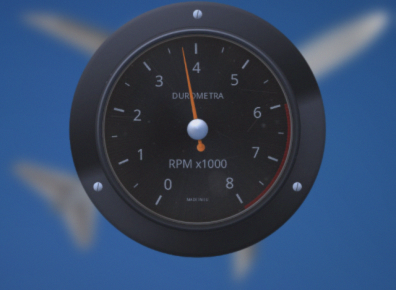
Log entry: 3750 rpm
